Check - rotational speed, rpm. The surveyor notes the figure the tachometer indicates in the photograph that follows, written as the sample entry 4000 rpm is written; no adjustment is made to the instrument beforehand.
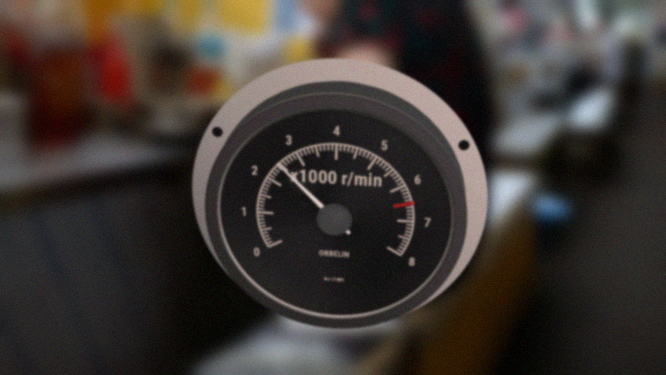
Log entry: 2500 rpm
